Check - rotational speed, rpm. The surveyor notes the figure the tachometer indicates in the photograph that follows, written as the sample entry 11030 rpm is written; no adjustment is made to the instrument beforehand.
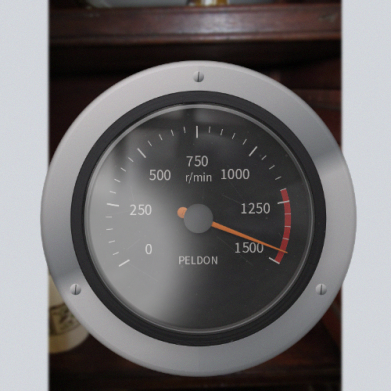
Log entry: 1450 rpm
